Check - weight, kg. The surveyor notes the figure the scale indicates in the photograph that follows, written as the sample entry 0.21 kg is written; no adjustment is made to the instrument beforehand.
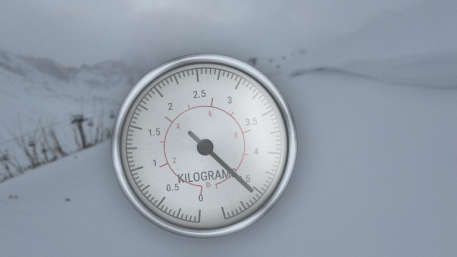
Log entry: 4.55 kg
